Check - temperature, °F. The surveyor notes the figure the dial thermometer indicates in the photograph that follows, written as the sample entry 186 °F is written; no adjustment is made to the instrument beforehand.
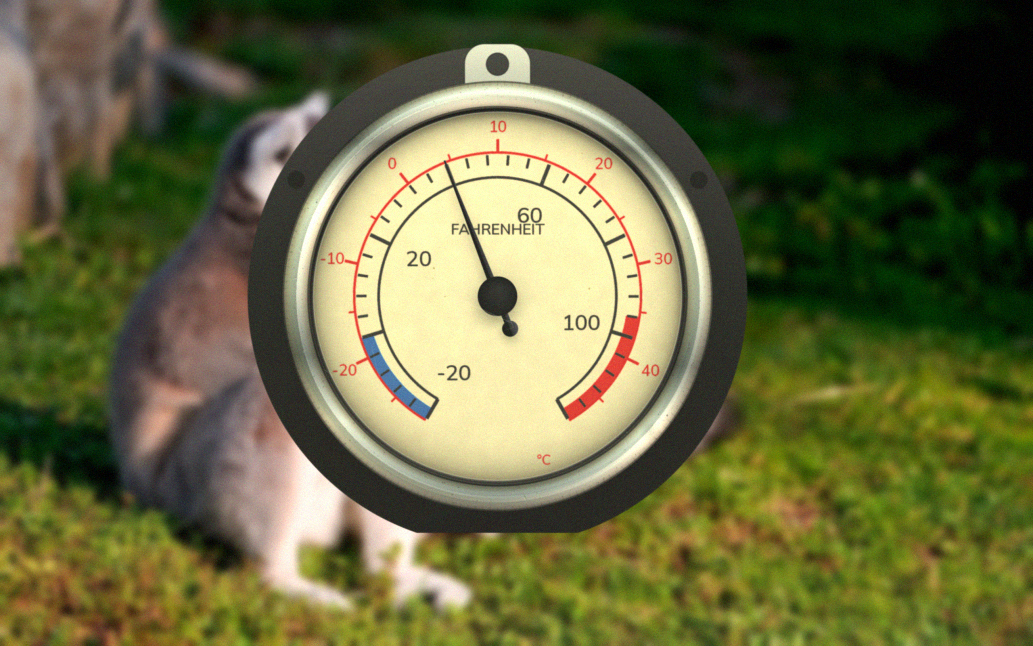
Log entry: 40 °F
